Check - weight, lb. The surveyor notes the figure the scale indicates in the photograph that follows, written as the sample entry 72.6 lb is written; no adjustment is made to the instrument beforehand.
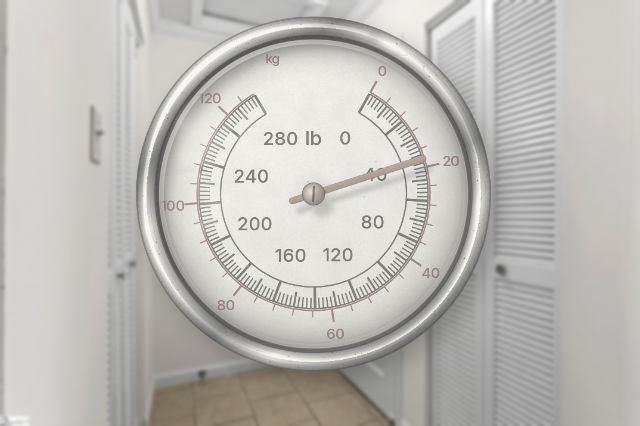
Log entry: 40 lb
